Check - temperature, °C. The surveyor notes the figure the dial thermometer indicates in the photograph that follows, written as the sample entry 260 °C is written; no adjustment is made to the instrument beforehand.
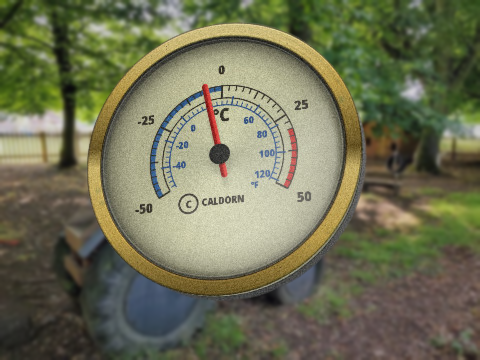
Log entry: -5 °C
